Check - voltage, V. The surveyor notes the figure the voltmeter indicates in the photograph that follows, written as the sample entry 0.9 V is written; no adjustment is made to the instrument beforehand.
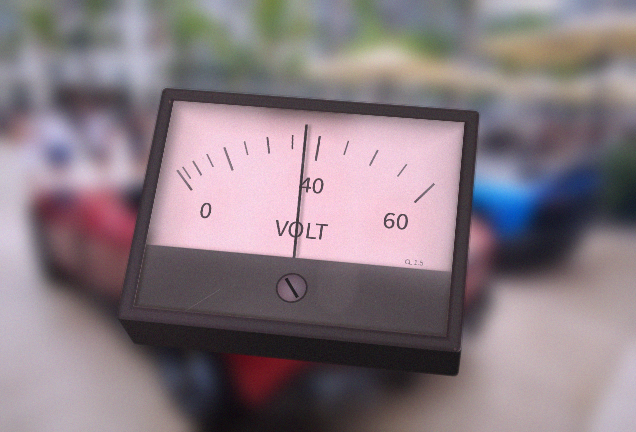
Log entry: 37.5 V
